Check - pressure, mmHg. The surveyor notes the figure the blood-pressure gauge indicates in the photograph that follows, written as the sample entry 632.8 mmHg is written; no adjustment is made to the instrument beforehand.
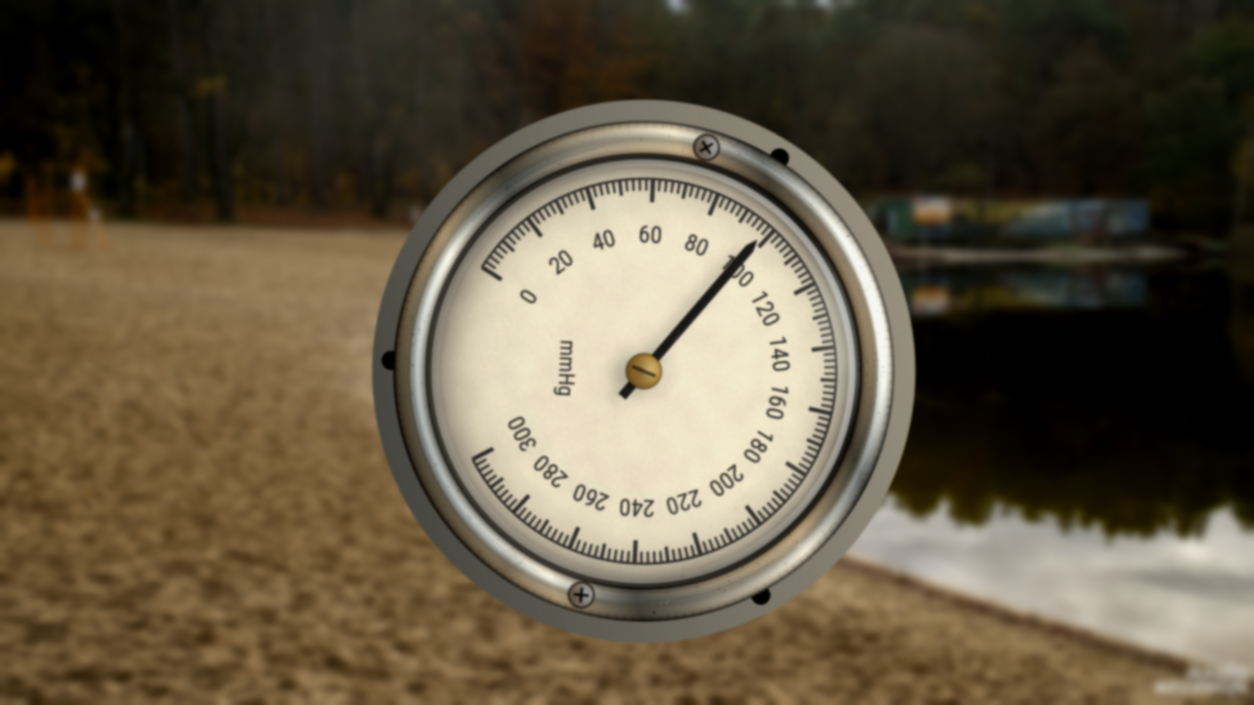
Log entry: 98 mmHg
